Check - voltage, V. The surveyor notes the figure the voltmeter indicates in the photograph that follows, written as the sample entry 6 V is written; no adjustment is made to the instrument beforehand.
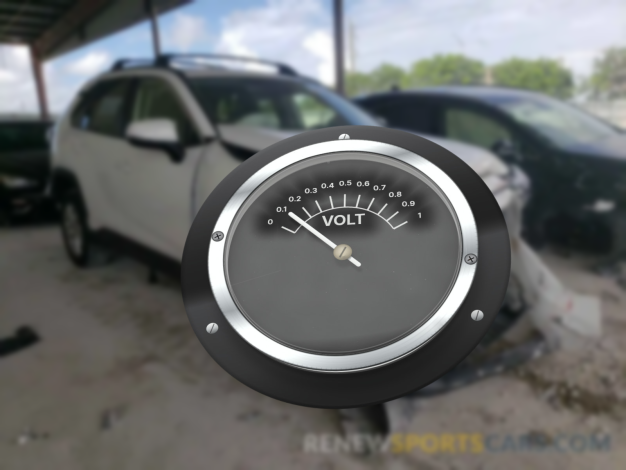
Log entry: 0.1 V
